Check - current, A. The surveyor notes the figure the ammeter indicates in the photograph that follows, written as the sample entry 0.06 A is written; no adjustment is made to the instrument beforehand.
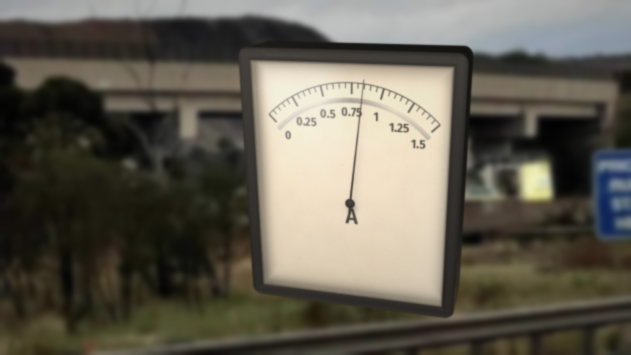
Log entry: 0.85 A
